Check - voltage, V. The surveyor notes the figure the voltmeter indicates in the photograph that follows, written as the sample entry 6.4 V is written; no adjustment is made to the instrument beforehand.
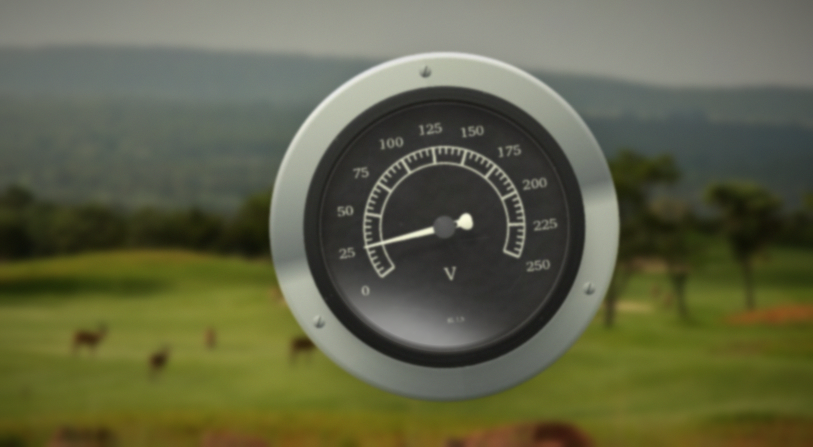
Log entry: 25 V
